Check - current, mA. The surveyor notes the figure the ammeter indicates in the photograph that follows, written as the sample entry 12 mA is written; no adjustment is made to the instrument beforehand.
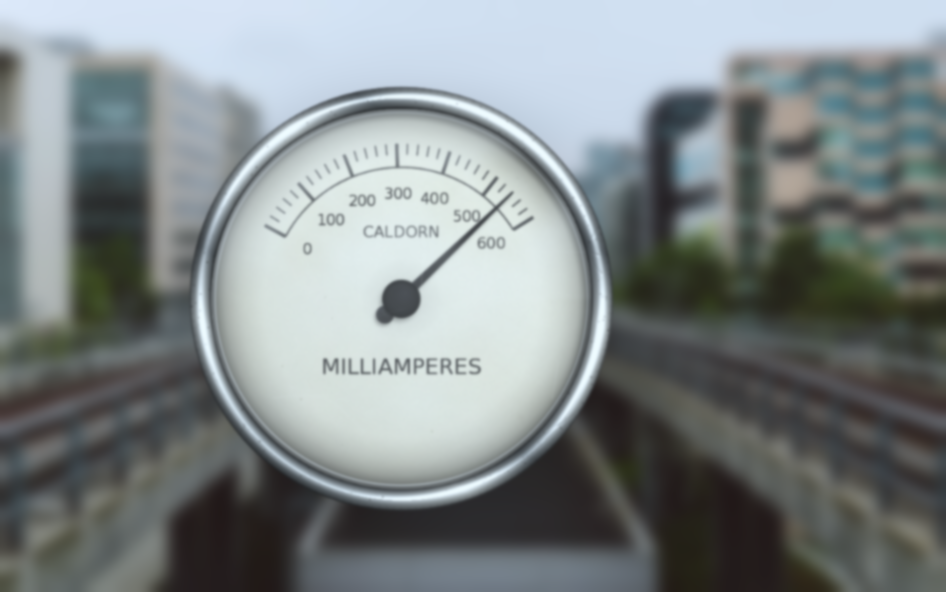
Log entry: 540 mA
